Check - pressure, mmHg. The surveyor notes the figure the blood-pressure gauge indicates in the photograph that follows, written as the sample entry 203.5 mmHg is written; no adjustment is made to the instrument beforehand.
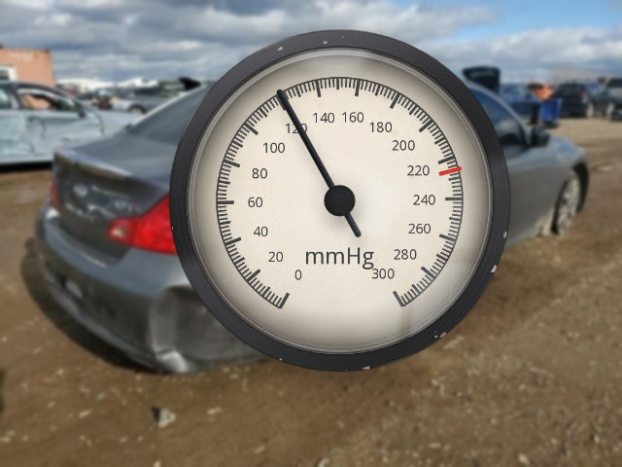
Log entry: 122 mmHg
